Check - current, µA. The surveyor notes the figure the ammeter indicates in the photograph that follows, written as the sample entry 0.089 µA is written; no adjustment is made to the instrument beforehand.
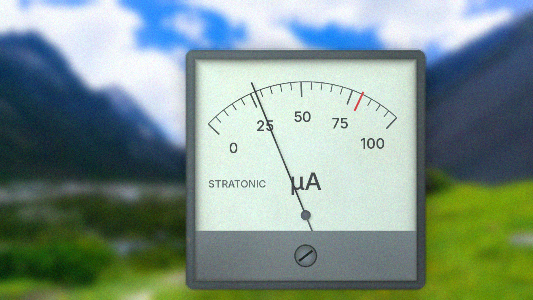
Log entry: 27.5 µA
